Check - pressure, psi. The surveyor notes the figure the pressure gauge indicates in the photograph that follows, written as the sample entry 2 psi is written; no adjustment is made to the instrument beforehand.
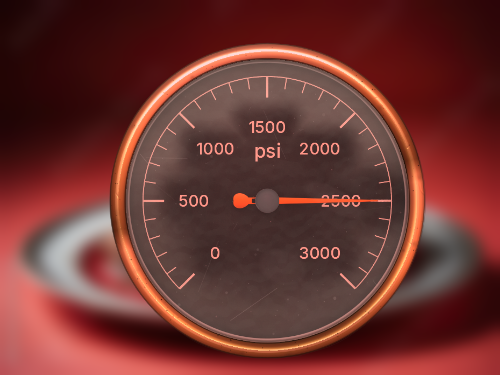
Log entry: 2500 psi
